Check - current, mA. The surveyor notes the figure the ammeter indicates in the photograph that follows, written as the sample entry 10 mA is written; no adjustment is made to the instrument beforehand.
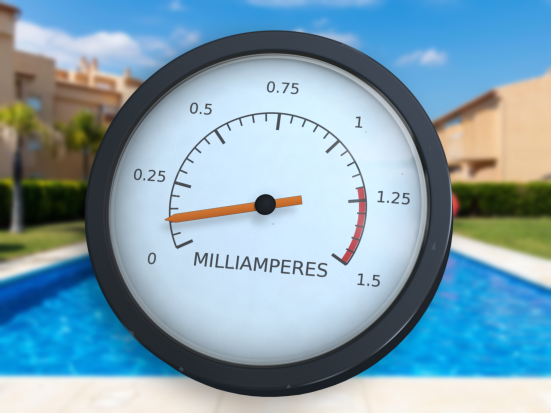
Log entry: 0.1 mA
